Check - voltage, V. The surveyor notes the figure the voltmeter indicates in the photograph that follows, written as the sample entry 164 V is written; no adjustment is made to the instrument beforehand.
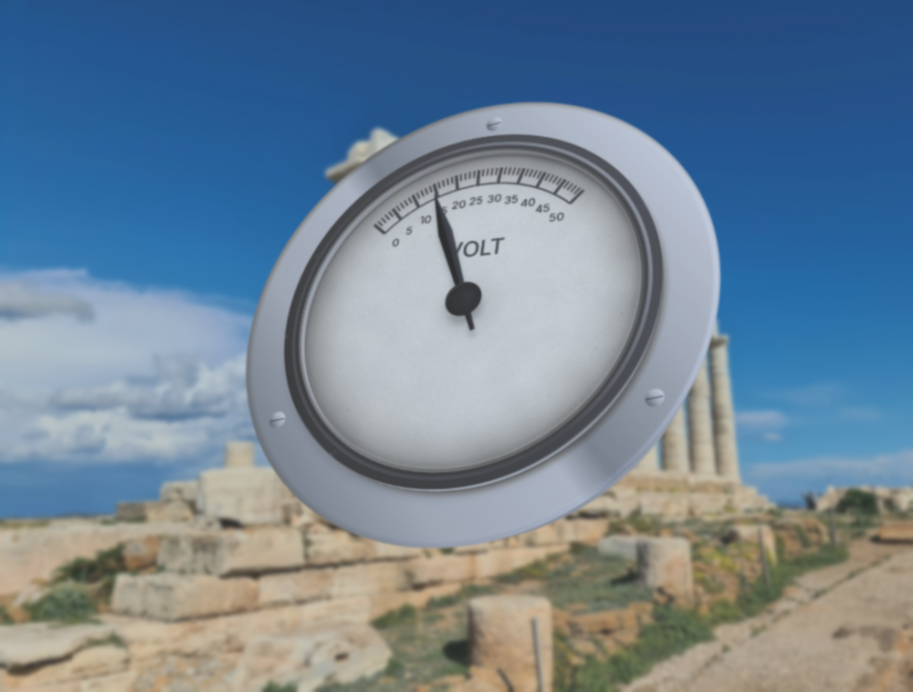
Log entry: 15 V
